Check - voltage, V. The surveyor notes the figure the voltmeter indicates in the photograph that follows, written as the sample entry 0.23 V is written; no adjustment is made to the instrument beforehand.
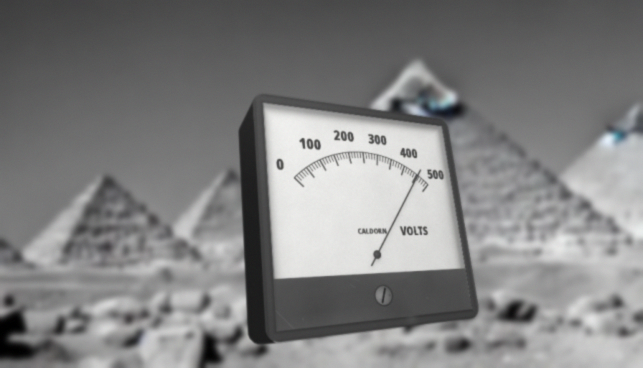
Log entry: 450 V
